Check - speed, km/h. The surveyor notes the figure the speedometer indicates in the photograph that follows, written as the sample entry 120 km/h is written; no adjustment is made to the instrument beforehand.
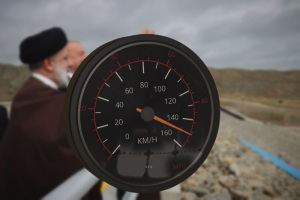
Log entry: 150 km/h
